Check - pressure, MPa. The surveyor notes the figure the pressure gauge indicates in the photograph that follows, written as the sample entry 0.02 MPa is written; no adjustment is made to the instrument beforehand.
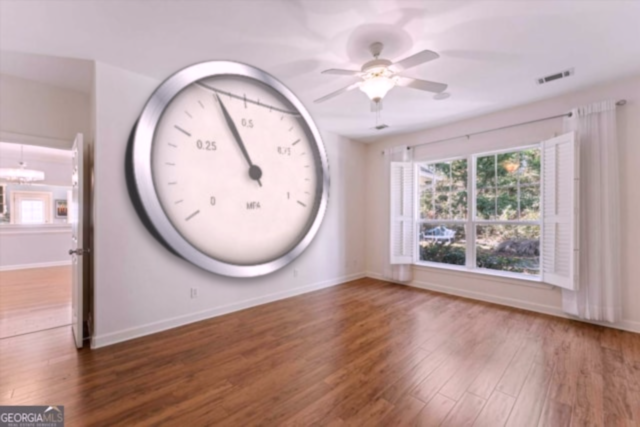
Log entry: 0.4 MPa
